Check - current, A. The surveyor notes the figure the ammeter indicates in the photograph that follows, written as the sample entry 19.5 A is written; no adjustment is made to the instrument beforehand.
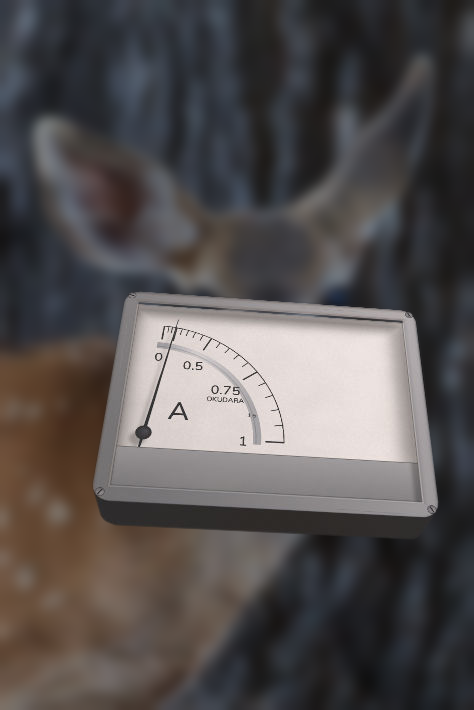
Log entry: 0.25 A
